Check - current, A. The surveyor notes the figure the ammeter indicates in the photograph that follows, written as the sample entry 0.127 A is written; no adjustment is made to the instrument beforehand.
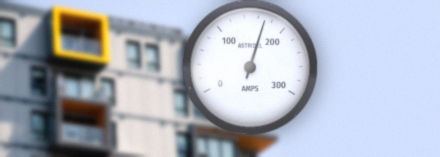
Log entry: 170 A
